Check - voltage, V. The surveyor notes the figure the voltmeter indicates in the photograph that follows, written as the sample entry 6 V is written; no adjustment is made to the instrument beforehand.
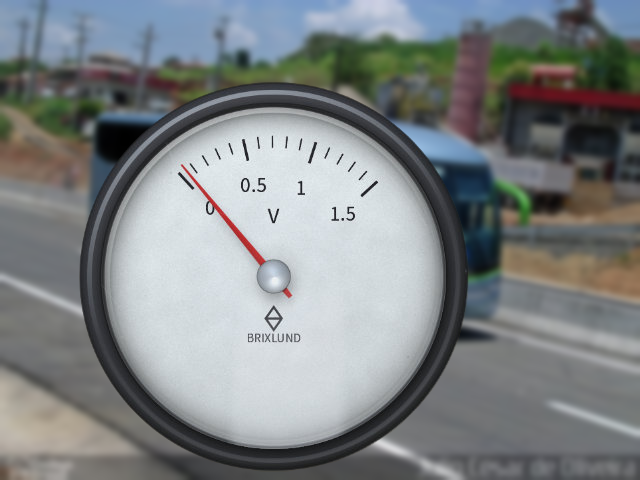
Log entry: 0.05 V
